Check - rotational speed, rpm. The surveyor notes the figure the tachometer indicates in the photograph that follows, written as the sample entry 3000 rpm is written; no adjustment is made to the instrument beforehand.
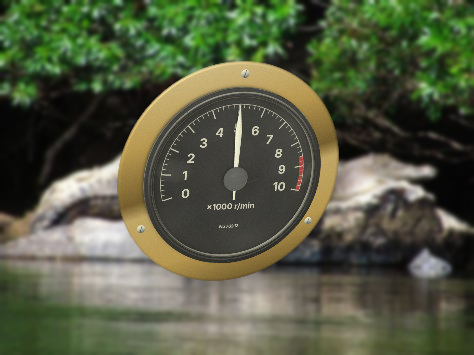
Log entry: 5000 rpm
